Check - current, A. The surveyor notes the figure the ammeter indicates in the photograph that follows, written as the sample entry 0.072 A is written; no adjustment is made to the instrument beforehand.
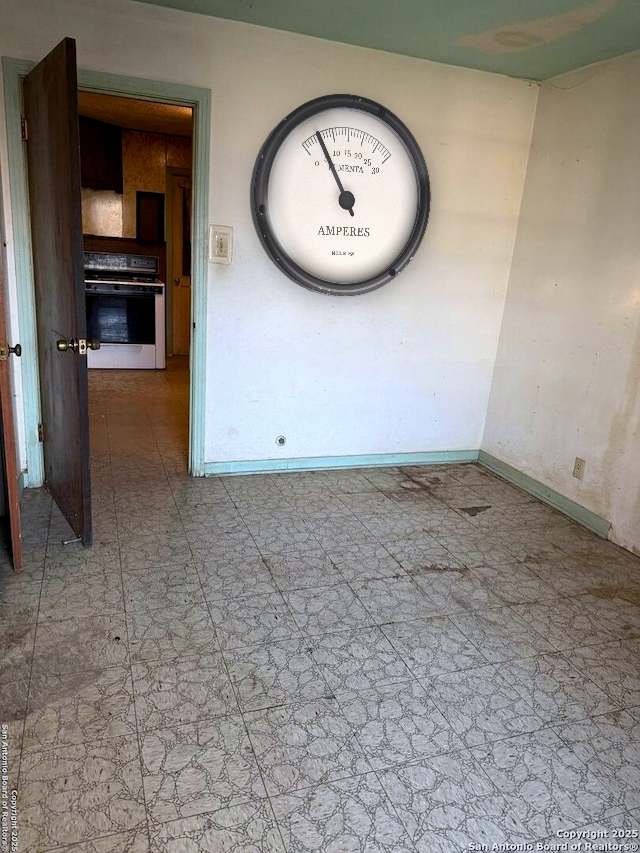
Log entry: 5 A
